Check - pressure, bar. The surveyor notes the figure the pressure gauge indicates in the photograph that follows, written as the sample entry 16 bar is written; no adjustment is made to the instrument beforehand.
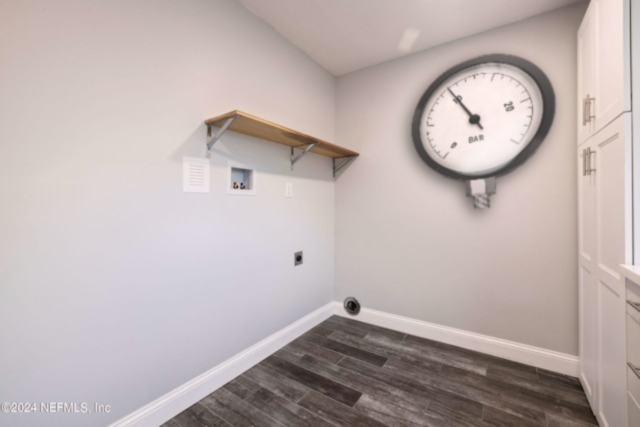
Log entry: 10 bar
